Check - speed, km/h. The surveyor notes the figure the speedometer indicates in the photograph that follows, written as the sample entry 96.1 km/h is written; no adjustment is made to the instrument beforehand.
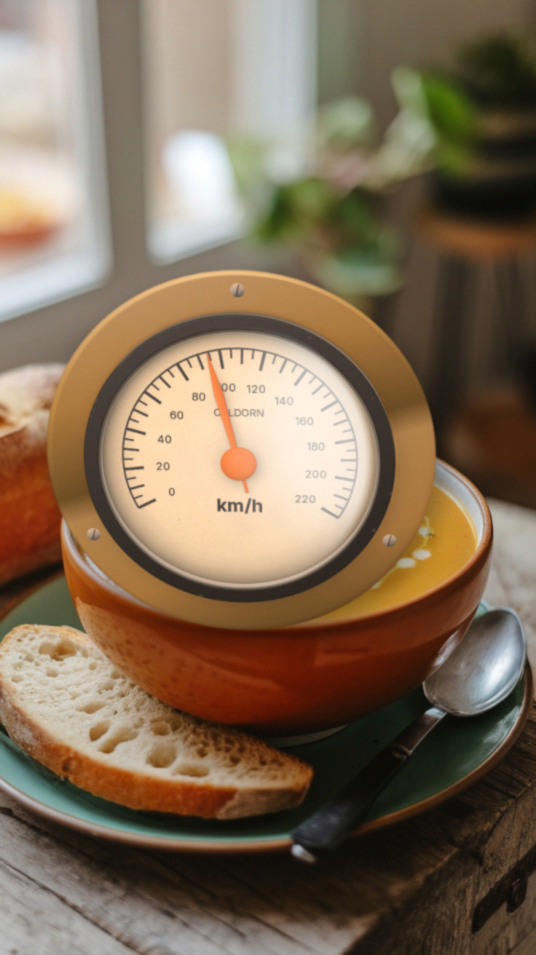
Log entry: 95 km/h
